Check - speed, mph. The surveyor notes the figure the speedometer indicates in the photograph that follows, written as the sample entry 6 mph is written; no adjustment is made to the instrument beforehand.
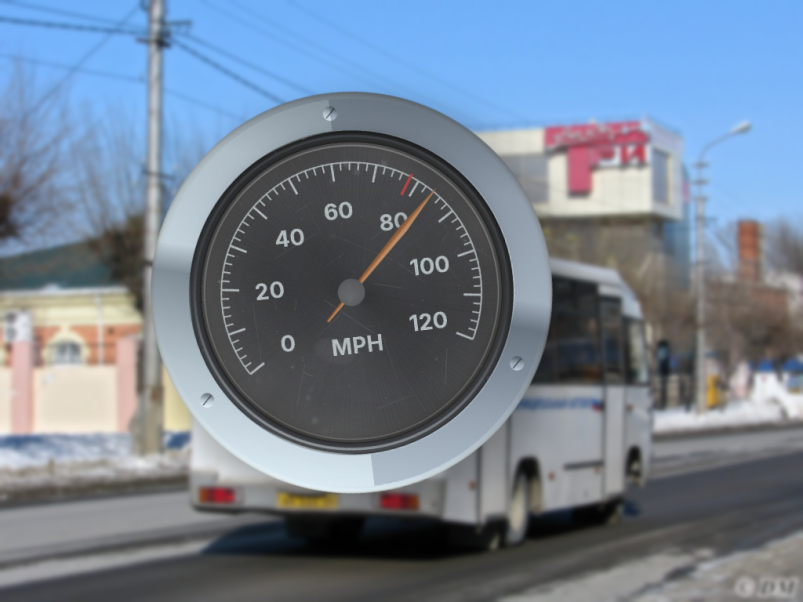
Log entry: 84 mph
